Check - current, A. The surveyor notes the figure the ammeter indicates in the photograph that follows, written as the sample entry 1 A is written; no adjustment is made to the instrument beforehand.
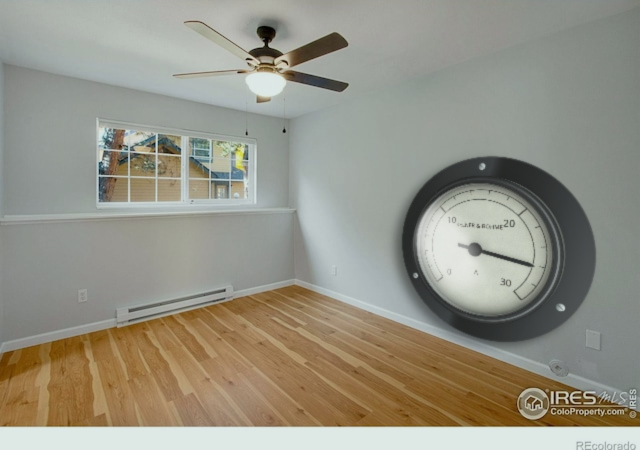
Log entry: 26 A
